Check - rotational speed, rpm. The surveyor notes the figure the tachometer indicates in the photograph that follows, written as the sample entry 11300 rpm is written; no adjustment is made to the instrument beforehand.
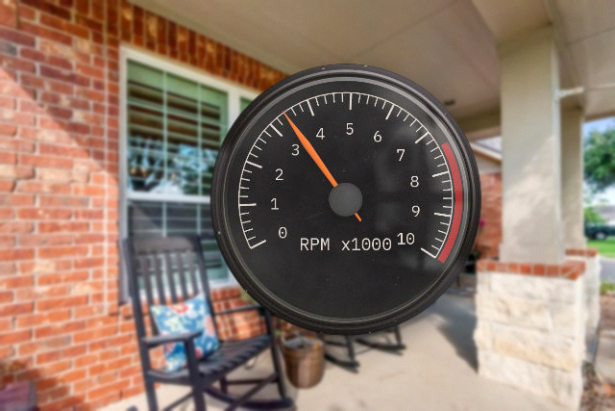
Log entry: 3400 rpm
